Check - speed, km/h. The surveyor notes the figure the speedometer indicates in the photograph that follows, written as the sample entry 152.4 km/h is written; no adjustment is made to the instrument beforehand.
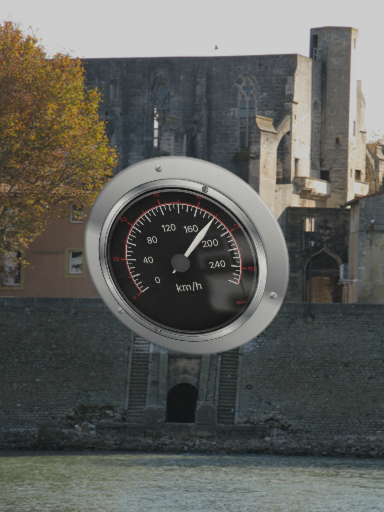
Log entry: 180 km/h
